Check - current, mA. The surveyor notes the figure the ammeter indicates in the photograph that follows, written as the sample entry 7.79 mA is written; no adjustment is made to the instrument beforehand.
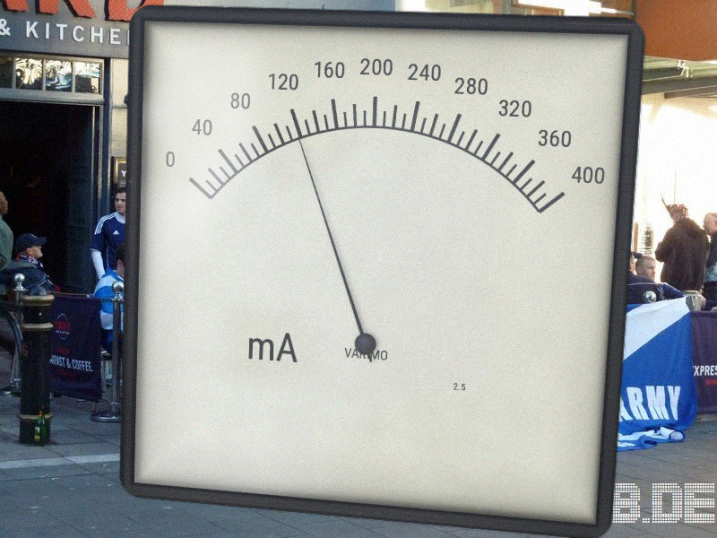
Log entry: 120 mA
